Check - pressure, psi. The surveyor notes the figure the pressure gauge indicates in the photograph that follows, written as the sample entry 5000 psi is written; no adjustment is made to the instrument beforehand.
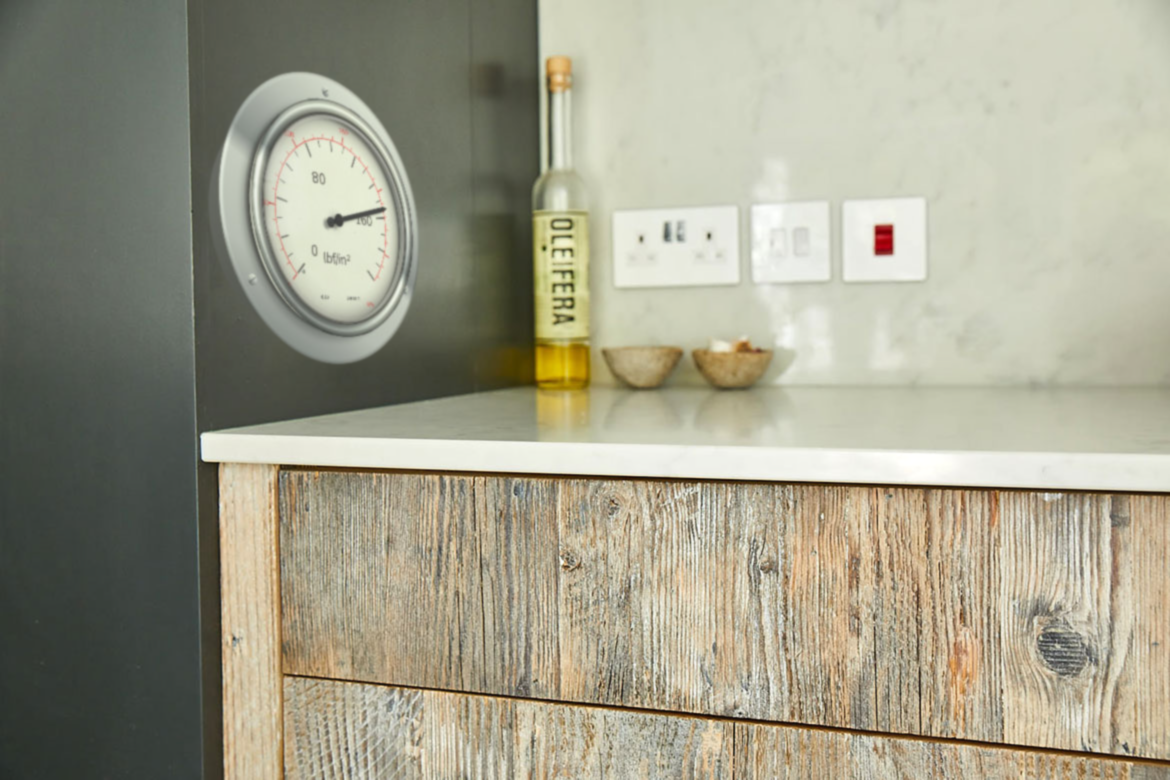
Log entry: 155 psi
